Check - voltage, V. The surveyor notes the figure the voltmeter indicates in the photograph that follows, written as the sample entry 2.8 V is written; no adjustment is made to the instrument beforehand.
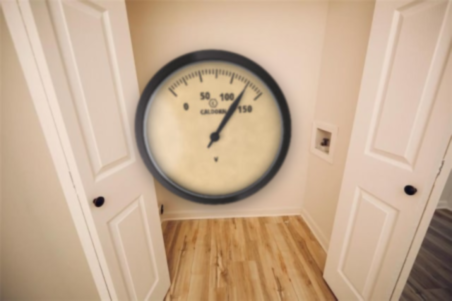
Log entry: 125 V
